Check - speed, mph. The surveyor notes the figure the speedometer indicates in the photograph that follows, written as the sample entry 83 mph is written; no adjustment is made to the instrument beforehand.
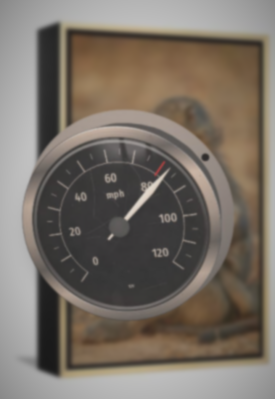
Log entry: 82.5 mph
